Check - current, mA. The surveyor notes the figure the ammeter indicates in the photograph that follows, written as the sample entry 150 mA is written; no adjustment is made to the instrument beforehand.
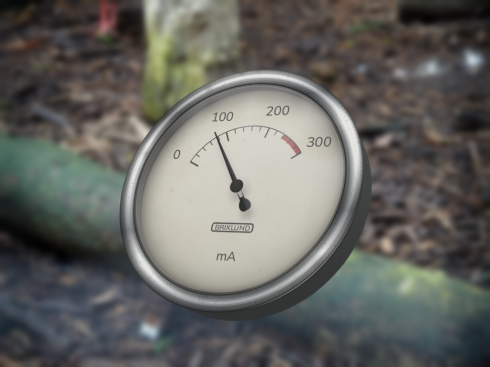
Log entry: 80 mA
